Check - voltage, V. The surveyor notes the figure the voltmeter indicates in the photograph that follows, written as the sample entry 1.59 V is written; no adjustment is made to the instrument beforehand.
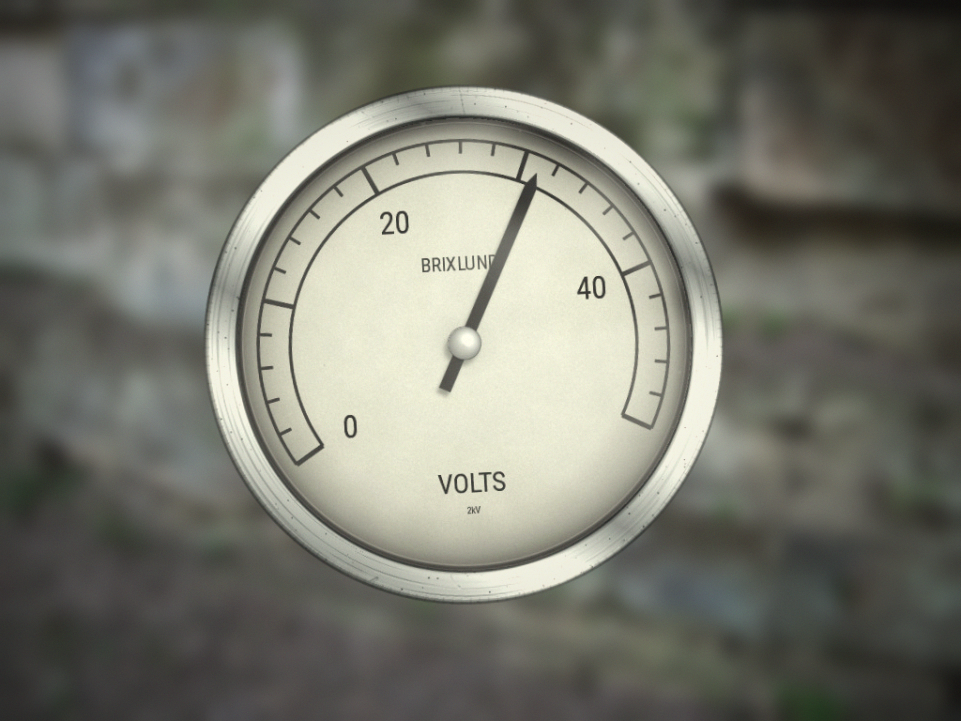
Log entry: 31 V
